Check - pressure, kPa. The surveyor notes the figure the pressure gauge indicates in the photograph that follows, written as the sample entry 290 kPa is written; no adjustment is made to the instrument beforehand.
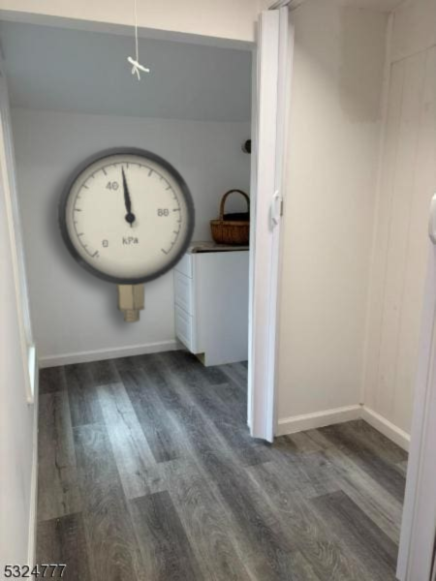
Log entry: 47.5 kPa
